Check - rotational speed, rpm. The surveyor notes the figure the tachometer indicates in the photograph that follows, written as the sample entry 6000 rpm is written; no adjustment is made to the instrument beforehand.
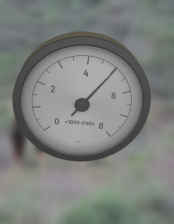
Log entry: 5000 rpm
